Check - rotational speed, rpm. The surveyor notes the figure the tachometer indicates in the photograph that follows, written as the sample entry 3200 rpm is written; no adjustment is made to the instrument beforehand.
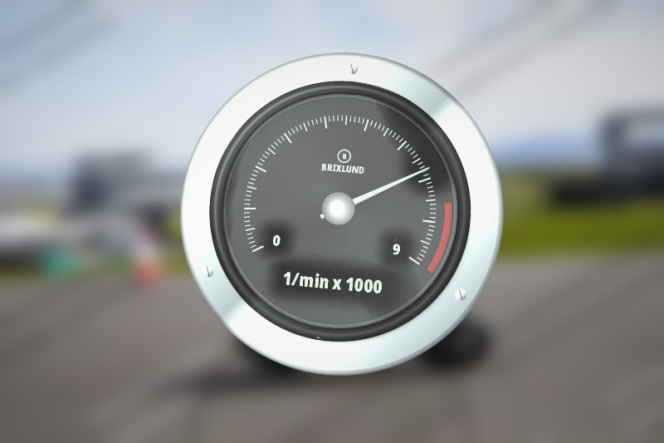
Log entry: 6800 rpm
